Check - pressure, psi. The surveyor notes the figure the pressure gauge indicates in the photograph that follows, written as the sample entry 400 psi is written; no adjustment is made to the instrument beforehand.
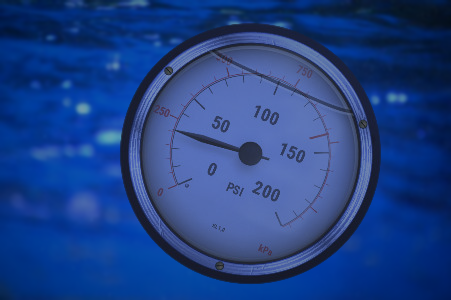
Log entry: 30 psi
